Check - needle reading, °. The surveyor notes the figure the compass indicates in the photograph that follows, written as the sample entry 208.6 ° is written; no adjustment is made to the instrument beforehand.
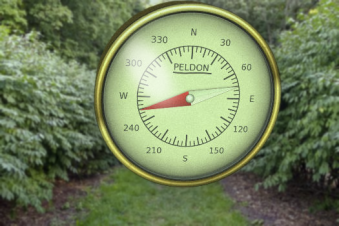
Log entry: 255 °
